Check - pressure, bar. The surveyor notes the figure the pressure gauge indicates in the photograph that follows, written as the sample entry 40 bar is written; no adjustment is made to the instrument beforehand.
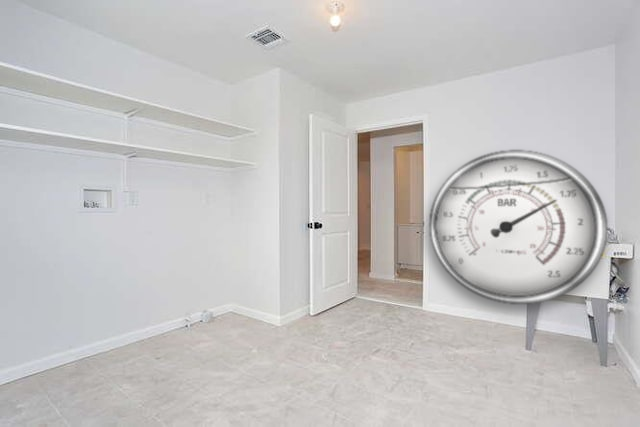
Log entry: 1.75 bar
